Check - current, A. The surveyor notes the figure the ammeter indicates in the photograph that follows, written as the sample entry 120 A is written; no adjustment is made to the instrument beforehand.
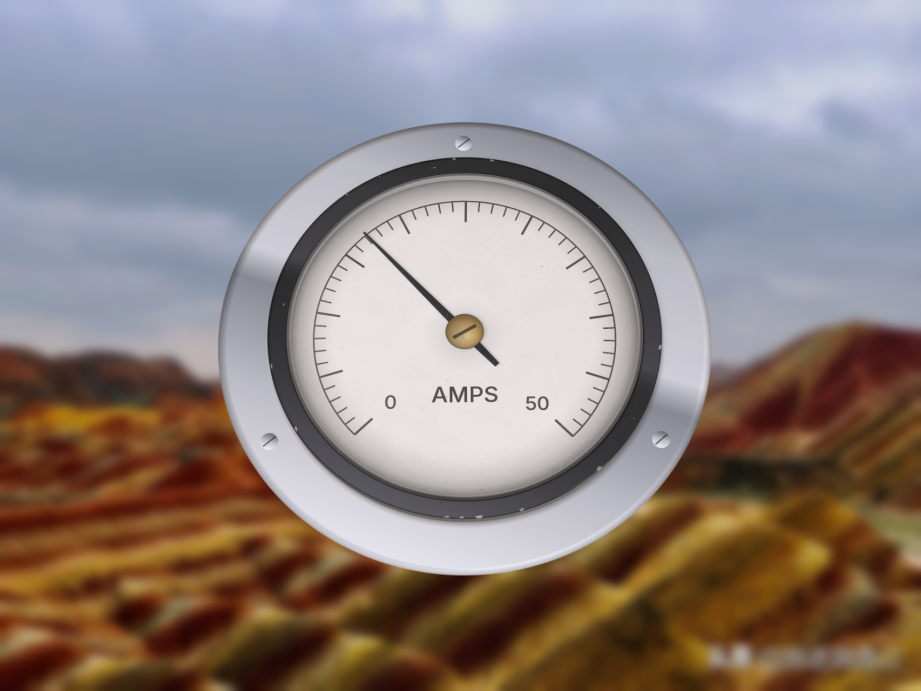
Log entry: 17 A
